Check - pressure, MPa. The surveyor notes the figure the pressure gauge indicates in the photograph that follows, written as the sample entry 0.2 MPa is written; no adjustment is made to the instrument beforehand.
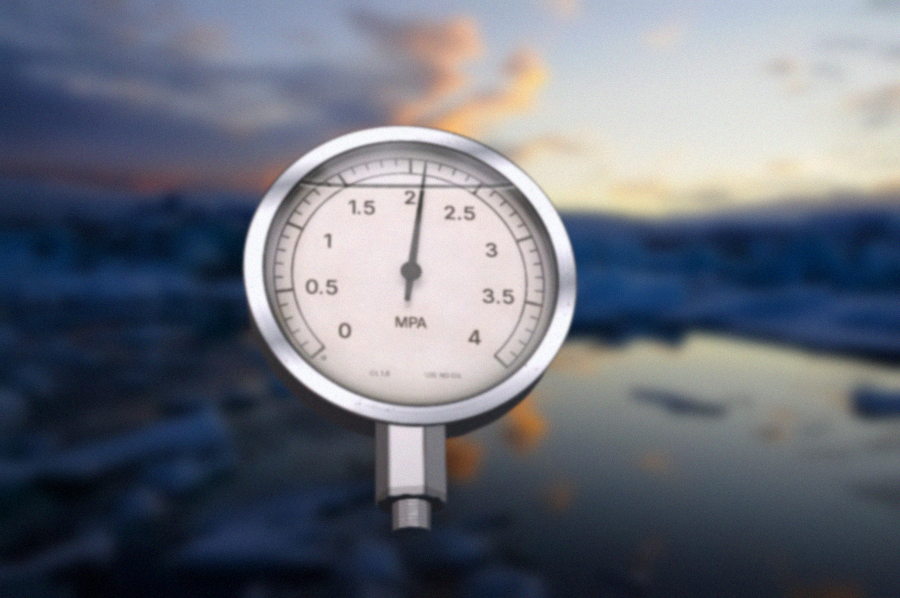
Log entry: 2.1 MPa
